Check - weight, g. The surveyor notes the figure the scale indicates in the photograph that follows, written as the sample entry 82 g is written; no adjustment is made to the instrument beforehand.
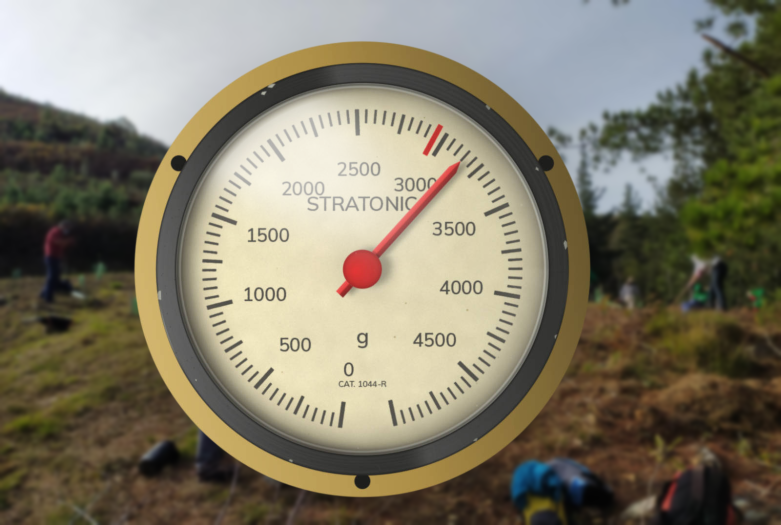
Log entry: 3150 g
